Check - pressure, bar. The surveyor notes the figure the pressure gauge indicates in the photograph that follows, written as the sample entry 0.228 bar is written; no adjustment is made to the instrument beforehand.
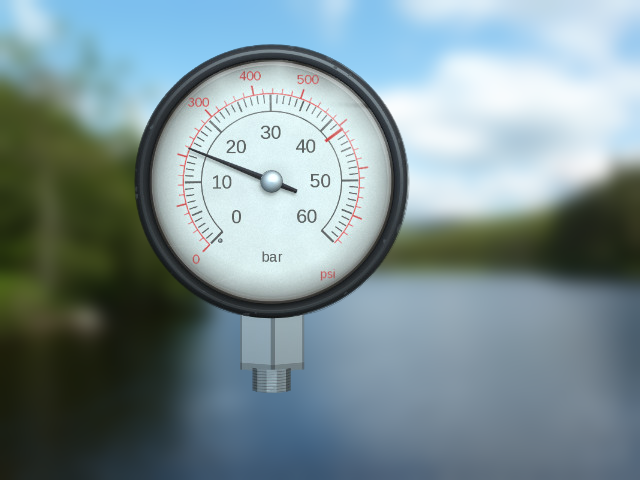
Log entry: 15 bar
